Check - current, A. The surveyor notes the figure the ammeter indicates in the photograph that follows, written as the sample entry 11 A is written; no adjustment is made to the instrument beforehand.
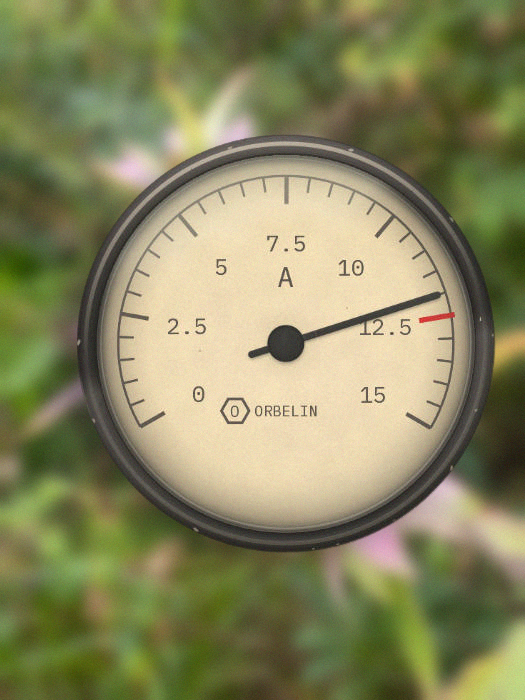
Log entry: 12 A
